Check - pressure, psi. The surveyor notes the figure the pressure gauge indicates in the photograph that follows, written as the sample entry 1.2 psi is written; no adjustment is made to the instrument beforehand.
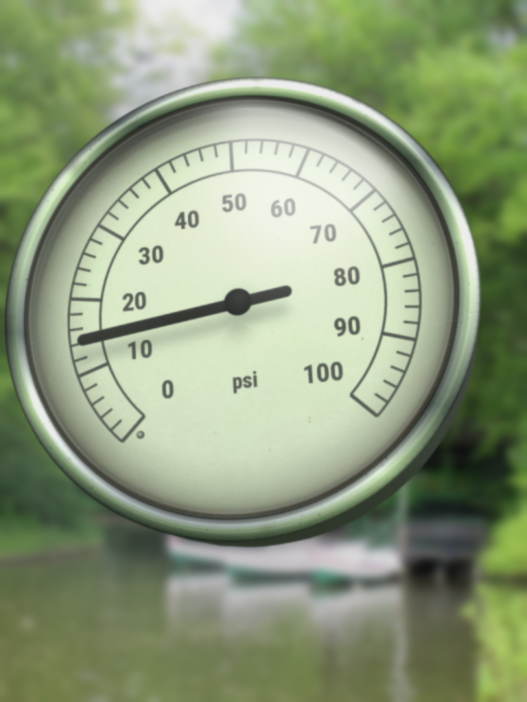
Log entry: 14 psi
